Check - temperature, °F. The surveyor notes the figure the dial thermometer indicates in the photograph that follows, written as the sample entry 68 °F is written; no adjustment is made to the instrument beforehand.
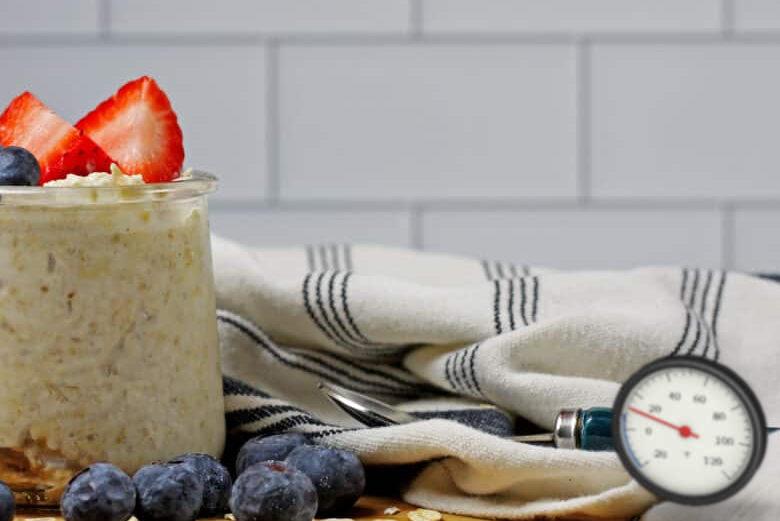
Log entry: 12 °F
